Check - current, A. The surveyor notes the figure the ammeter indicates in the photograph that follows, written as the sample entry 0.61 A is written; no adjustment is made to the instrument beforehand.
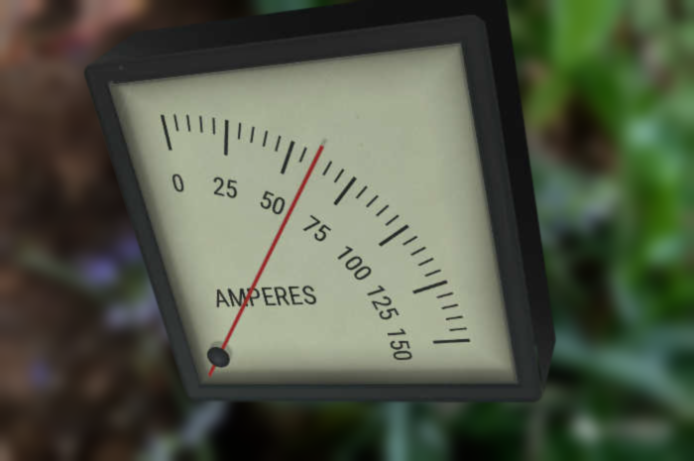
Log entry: 60 A
